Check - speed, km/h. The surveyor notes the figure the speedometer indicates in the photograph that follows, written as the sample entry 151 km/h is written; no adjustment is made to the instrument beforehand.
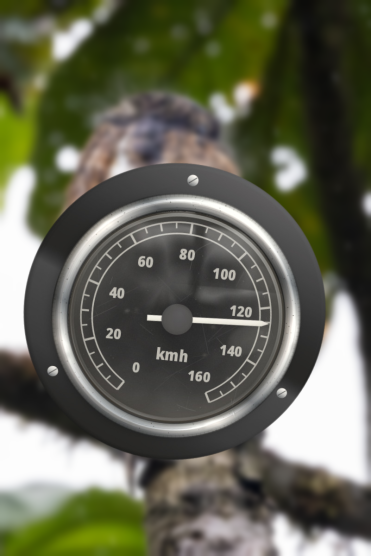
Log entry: 125 km/h
